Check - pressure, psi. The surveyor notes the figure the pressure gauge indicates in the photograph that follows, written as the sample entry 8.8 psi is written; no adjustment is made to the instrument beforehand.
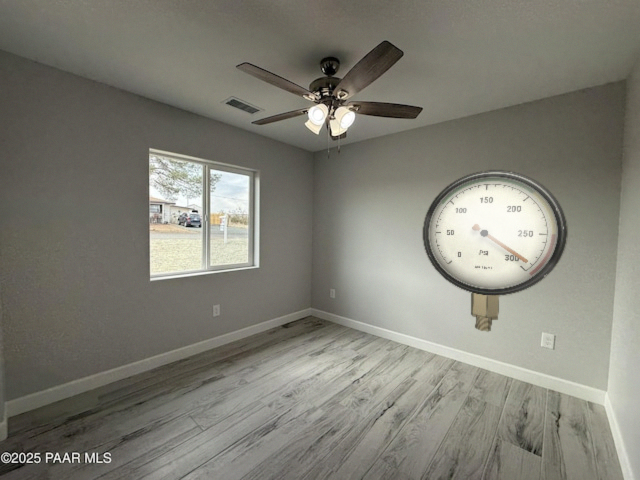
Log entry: 290 psi
